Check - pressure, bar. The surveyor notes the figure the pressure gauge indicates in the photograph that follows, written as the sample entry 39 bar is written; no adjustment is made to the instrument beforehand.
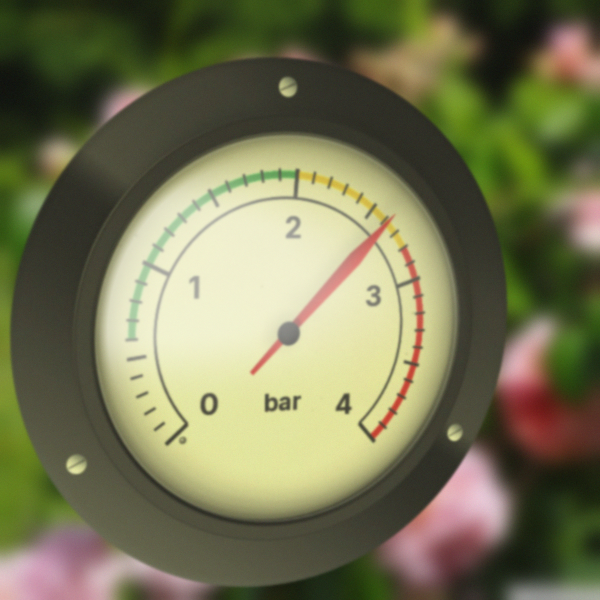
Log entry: 2.6 bar
